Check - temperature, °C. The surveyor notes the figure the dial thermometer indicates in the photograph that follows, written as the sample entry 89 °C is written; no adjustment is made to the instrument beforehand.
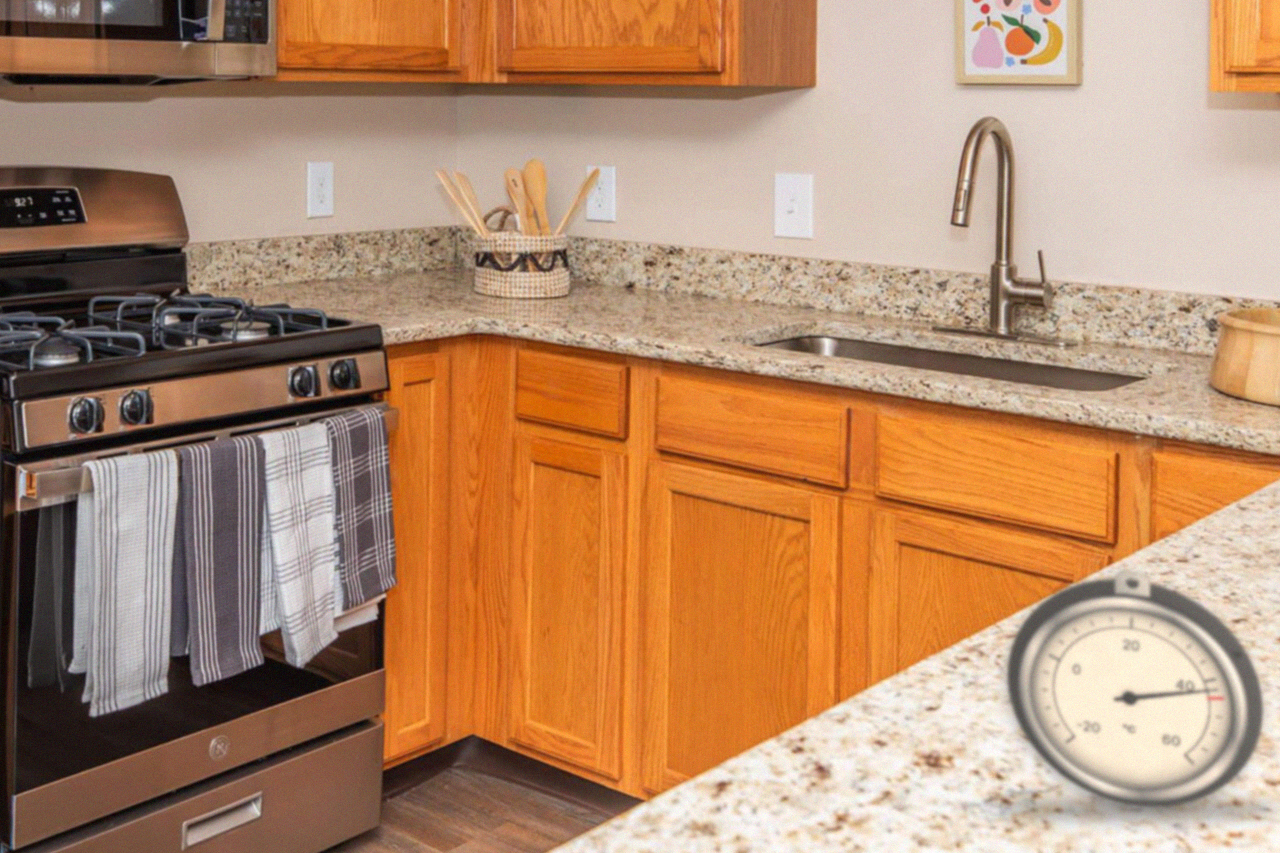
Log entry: 42 °C
